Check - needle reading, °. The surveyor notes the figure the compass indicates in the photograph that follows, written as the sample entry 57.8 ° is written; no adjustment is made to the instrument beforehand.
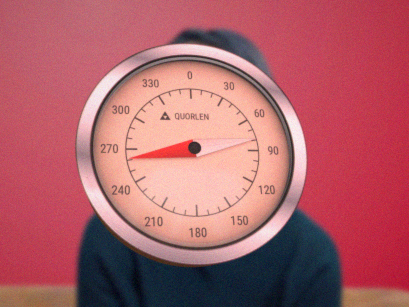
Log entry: 260 °
